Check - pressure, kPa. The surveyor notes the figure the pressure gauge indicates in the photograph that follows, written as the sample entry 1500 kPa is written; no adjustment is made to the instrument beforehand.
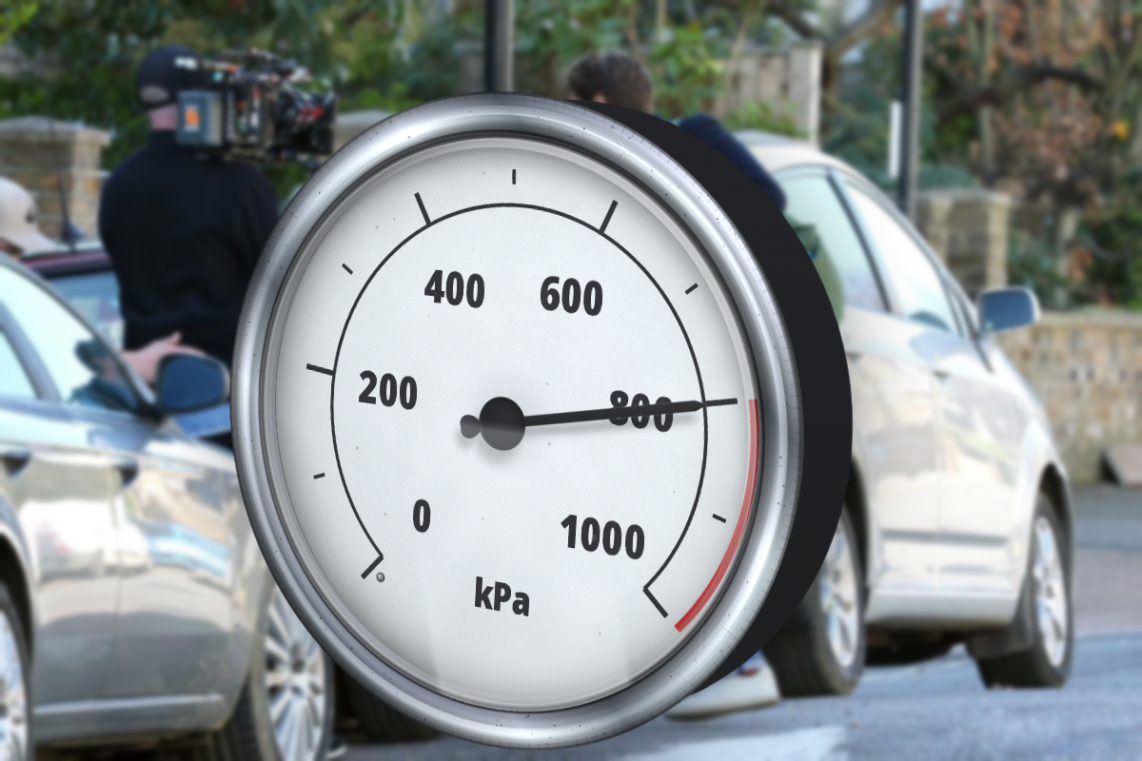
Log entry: 800 kPa
